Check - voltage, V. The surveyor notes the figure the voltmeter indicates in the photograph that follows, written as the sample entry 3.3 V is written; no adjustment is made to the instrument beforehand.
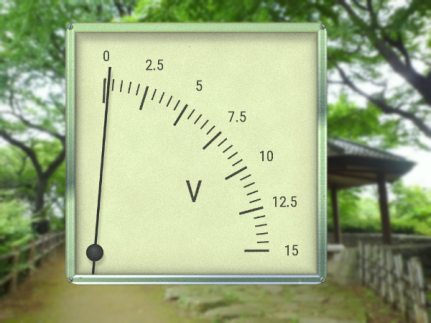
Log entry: 0.25 V
